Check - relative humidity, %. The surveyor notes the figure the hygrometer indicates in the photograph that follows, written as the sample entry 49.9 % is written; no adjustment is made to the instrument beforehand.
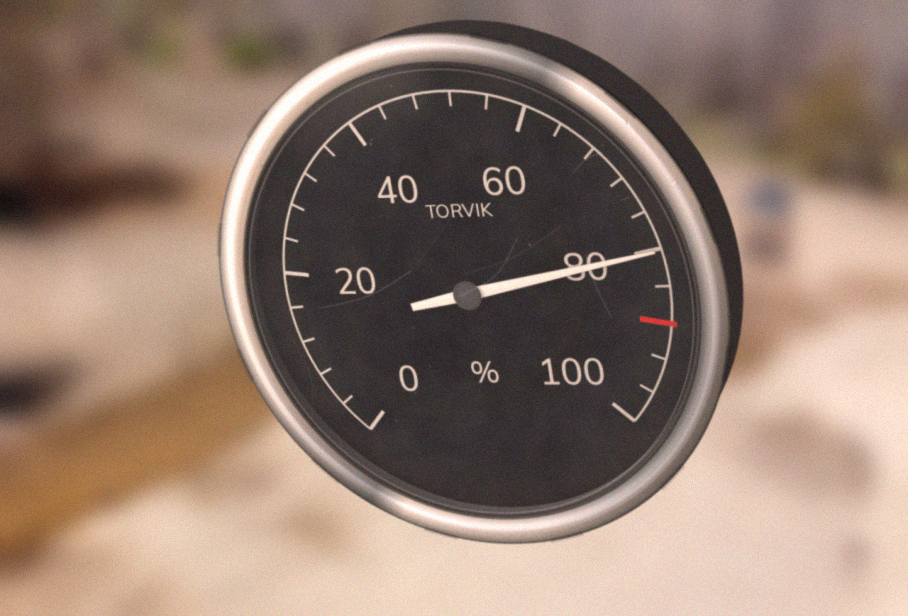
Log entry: 80 %
